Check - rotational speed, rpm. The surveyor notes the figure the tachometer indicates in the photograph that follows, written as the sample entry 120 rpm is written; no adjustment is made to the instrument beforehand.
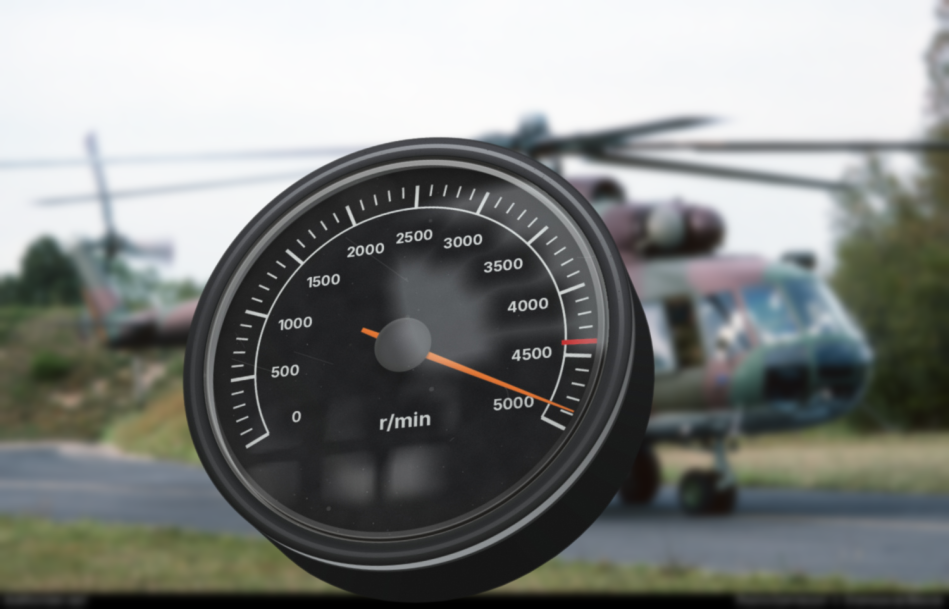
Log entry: 4900 rpm
